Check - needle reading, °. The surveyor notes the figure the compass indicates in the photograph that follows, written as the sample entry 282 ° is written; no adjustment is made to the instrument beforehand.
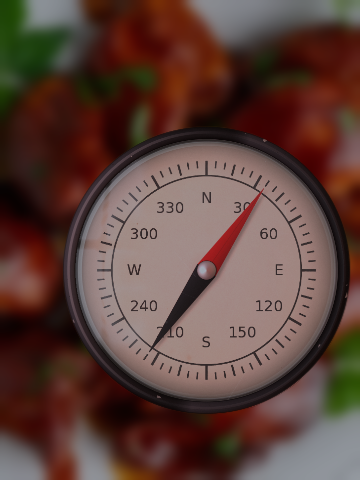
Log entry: 35 °
